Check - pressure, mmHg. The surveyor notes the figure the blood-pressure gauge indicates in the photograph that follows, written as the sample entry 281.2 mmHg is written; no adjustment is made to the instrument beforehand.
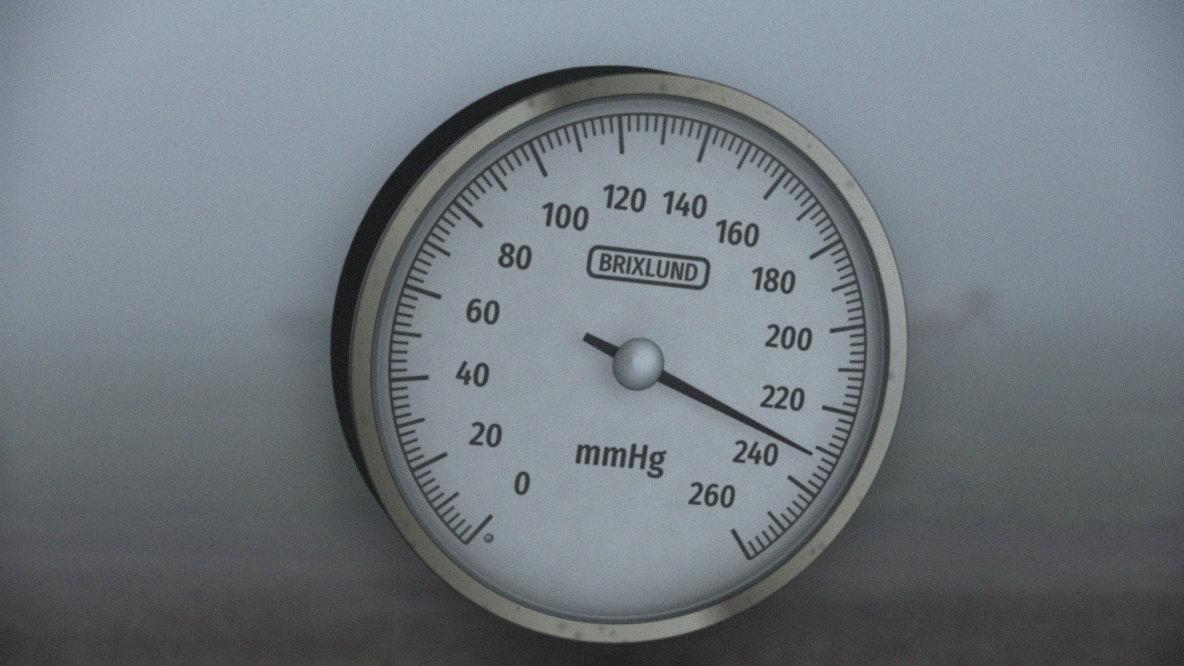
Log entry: 232 mmHg
